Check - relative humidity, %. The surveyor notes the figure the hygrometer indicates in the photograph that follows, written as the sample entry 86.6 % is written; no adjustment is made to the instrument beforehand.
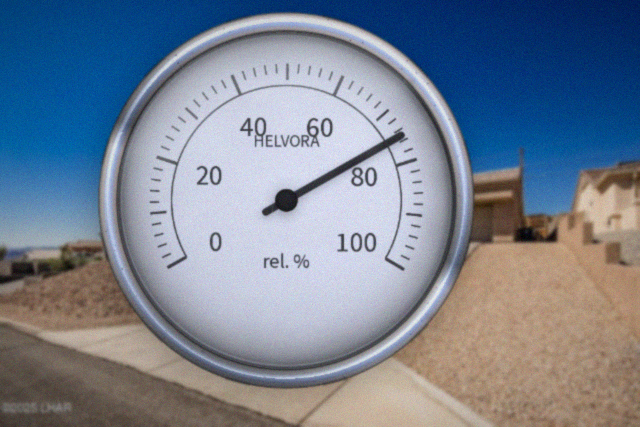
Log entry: 75 %
